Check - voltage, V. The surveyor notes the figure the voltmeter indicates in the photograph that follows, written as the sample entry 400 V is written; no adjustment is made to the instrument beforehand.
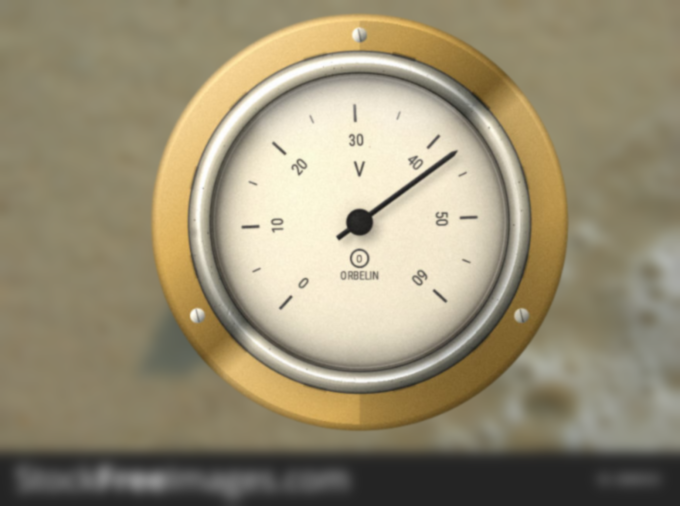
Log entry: 42.5 V
